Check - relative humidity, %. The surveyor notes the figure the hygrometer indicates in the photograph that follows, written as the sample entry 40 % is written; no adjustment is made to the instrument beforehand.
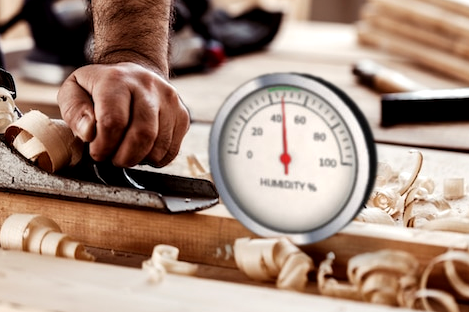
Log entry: 48 %
